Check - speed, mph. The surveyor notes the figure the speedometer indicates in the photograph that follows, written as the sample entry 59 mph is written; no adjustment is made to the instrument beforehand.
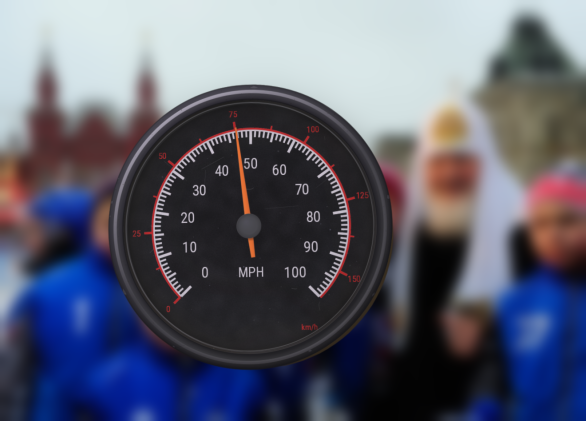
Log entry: 47 mph
